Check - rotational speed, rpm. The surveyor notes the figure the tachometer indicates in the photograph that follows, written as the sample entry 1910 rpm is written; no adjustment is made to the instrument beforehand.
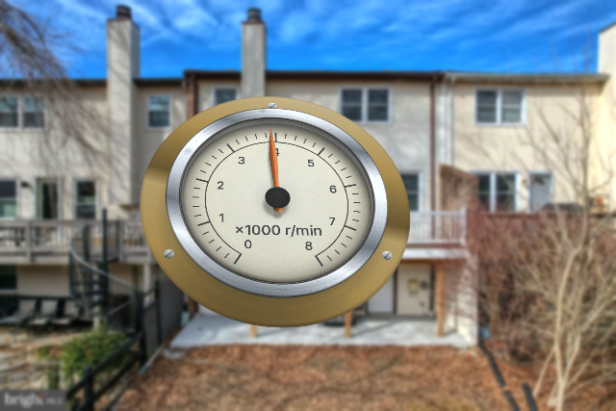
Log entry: 3900 rpm
